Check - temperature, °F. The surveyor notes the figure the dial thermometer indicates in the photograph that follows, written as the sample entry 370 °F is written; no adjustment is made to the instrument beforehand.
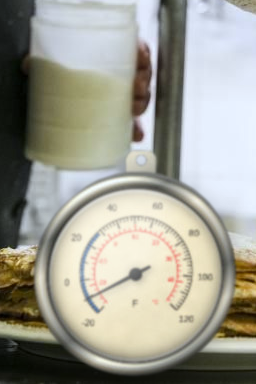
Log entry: -10 °F
